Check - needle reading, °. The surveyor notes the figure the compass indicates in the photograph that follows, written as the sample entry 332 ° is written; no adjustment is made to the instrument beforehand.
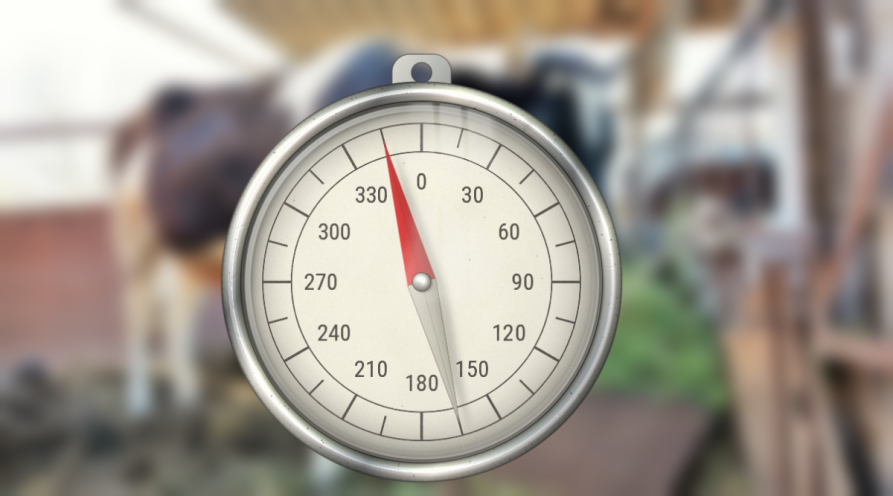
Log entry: 345 °
